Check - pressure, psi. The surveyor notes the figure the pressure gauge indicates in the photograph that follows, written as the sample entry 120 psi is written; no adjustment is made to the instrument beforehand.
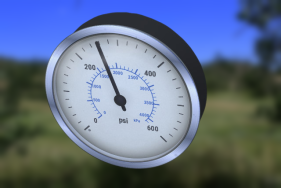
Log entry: 260 psi
